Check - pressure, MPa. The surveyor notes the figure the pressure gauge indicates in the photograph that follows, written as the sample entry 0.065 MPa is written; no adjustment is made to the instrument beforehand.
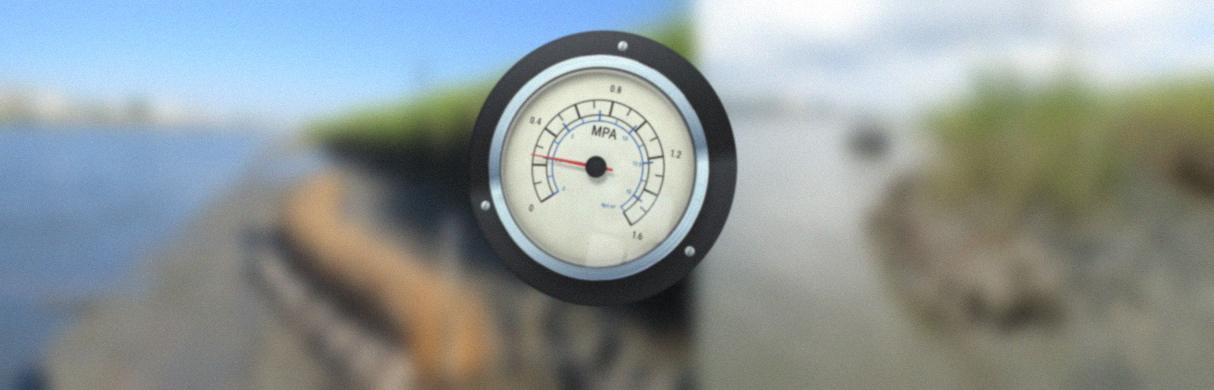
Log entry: 0.25 MPa
